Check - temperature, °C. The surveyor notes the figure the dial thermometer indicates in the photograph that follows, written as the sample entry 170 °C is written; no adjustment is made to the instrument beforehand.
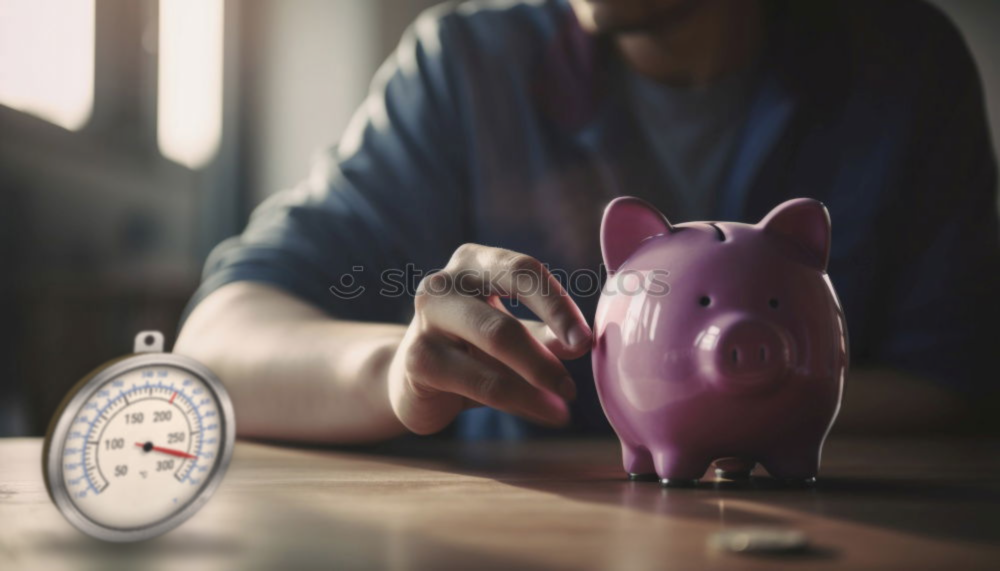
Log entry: 275 °C
